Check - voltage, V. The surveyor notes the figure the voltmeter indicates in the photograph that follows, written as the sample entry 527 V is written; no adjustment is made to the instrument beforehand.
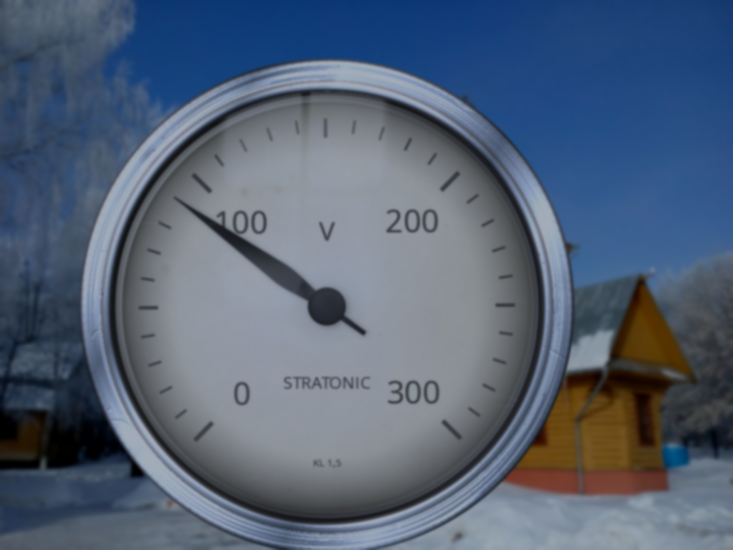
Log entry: 90 V
